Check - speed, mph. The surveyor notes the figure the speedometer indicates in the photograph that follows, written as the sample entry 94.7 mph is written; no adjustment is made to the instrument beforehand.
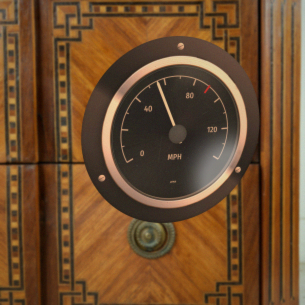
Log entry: 55 mph
